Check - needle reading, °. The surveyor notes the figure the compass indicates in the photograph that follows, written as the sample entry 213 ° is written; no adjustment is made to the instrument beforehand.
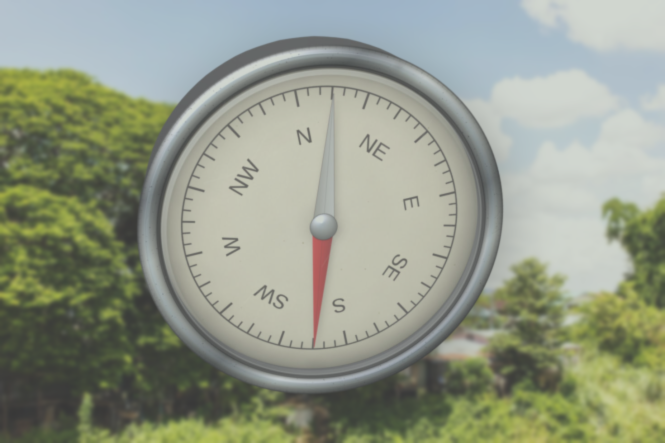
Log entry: 195 °
